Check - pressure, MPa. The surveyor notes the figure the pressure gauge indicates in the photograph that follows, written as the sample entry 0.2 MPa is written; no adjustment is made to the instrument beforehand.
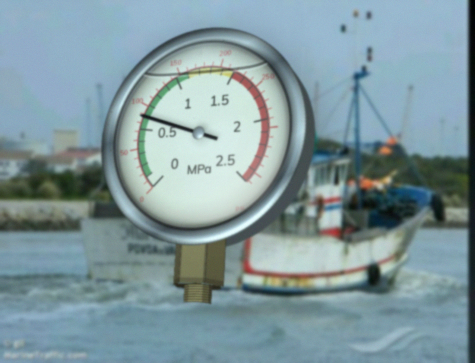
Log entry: 0.6 MPa
